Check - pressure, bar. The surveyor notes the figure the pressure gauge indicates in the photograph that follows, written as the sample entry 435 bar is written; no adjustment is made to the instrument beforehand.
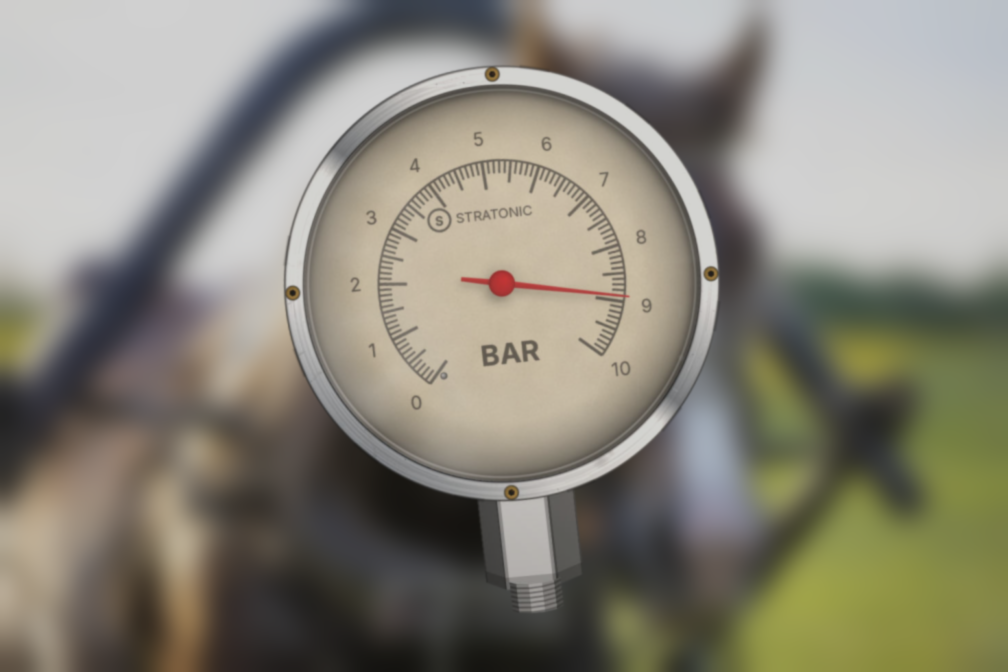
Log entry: 8.9 bar
